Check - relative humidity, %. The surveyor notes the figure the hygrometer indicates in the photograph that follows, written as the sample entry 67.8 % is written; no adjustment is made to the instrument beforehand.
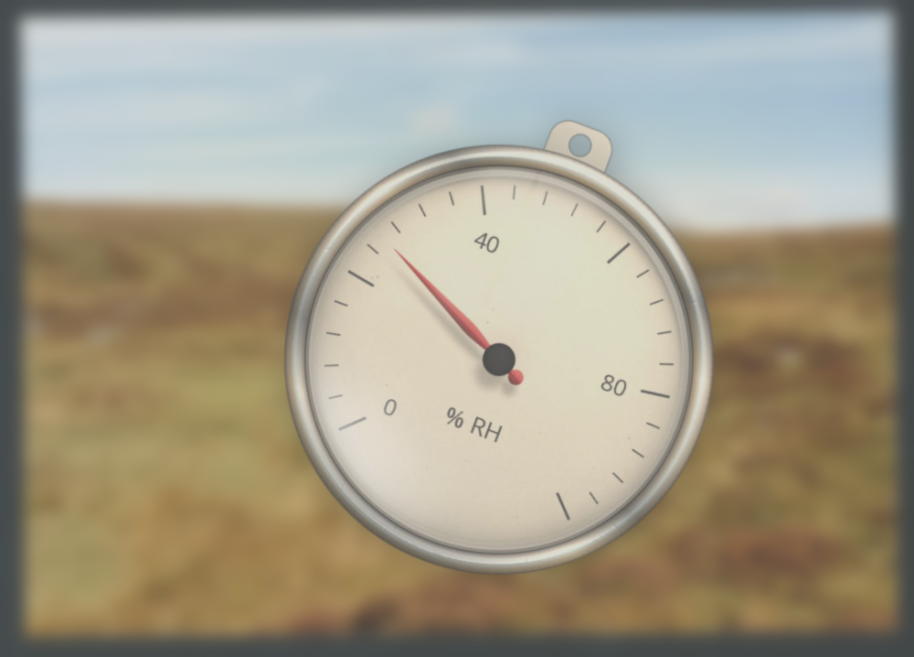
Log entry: 26 %
